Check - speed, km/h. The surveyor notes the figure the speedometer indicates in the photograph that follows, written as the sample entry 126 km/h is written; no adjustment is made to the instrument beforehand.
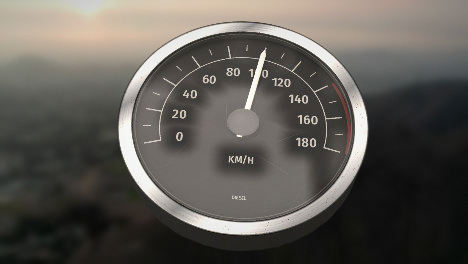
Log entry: 100 km/h
